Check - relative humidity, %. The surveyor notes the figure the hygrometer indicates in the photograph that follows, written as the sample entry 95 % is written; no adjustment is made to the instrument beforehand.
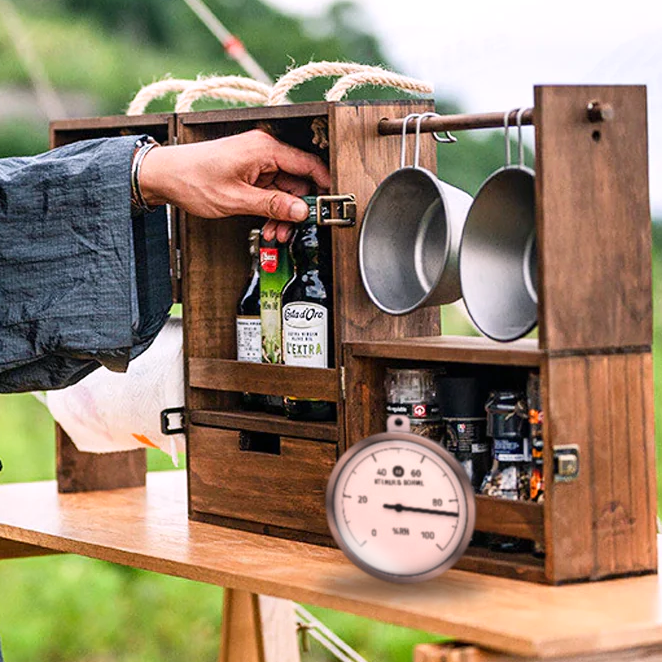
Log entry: 85 %
